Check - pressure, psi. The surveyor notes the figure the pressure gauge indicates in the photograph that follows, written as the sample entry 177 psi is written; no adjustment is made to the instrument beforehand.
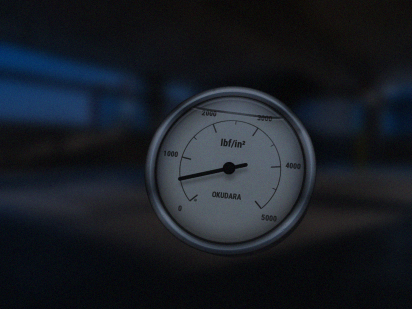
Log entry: 500 psi
